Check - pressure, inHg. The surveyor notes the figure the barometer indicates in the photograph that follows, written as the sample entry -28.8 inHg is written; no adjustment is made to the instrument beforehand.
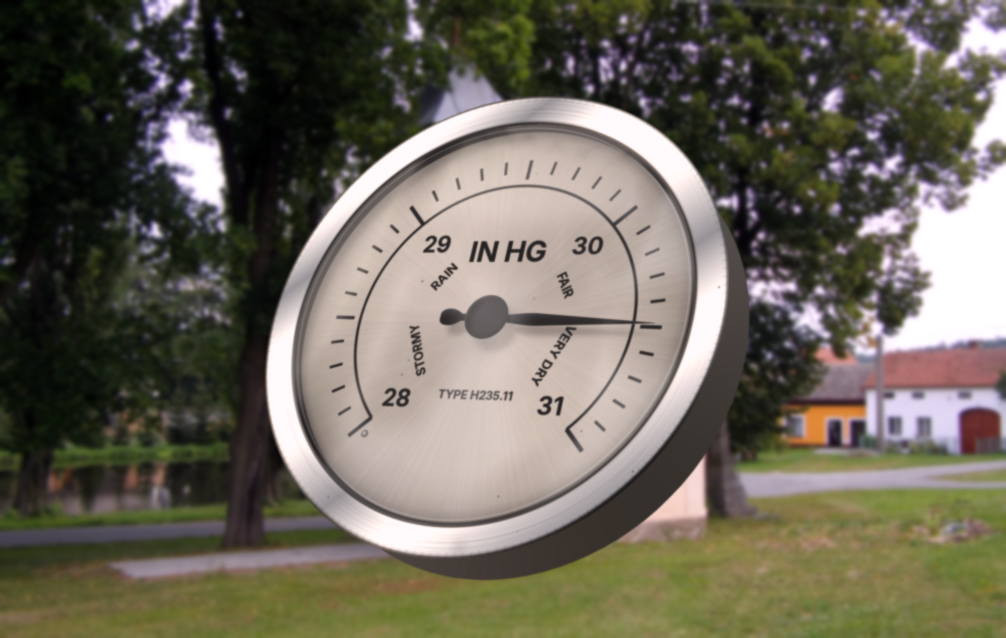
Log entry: 30.5 inHg
